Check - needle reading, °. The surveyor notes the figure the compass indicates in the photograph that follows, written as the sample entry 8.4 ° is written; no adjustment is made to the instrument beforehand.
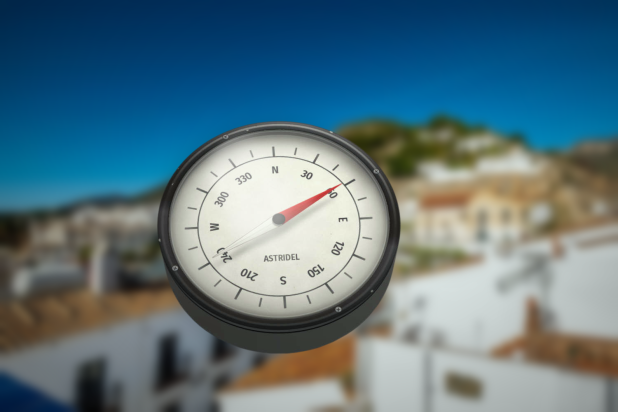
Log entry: 60 °
